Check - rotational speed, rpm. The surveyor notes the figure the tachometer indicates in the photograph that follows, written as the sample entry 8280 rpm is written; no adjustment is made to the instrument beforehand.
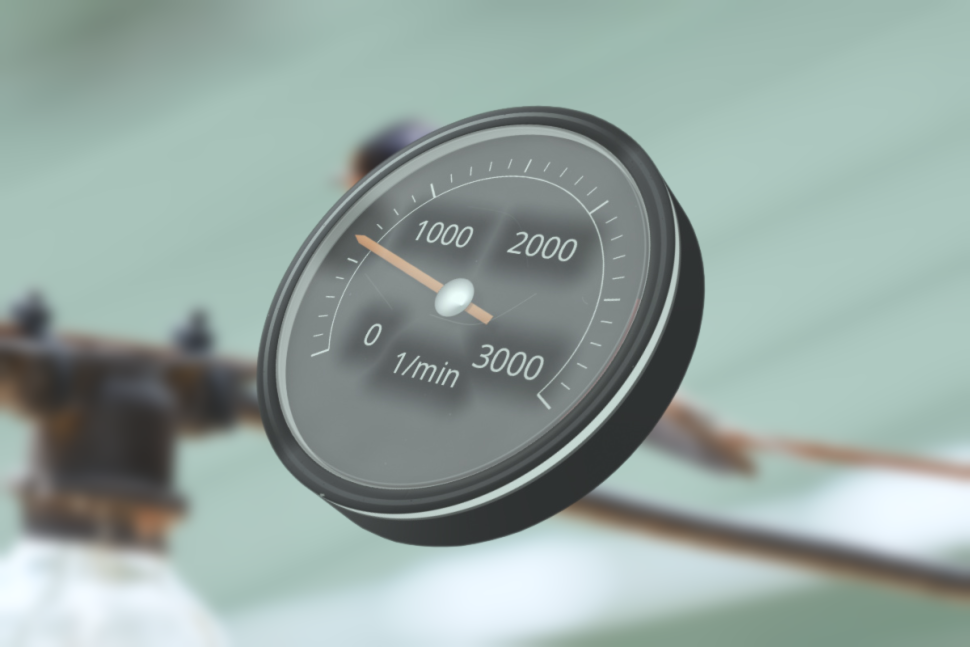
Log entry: 600 rpm
